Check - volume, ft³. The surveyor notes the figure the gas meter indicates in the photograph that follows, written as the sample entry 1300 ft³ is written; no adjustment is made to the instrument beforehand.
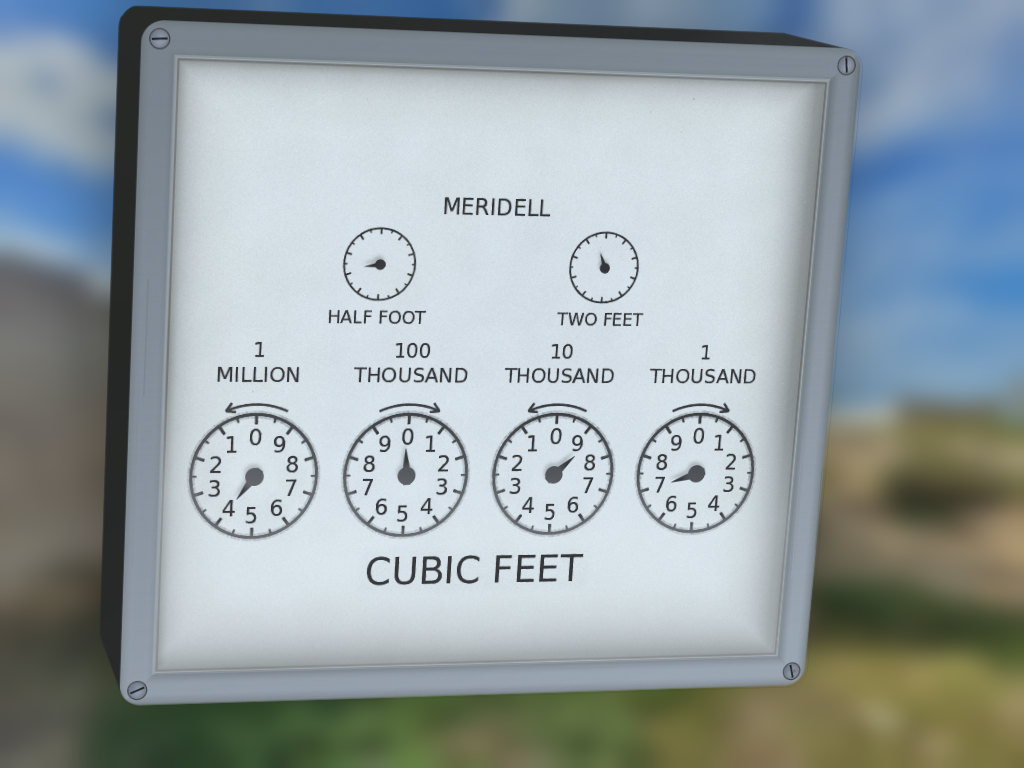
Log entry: 398700 ft³
